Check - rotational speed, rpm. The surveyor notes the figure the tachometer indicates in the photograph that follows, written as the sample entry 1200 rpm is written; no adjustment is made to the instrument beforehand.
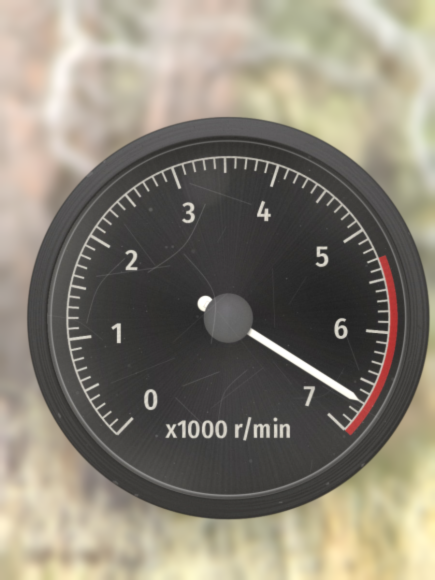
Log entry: 6700 rpm
